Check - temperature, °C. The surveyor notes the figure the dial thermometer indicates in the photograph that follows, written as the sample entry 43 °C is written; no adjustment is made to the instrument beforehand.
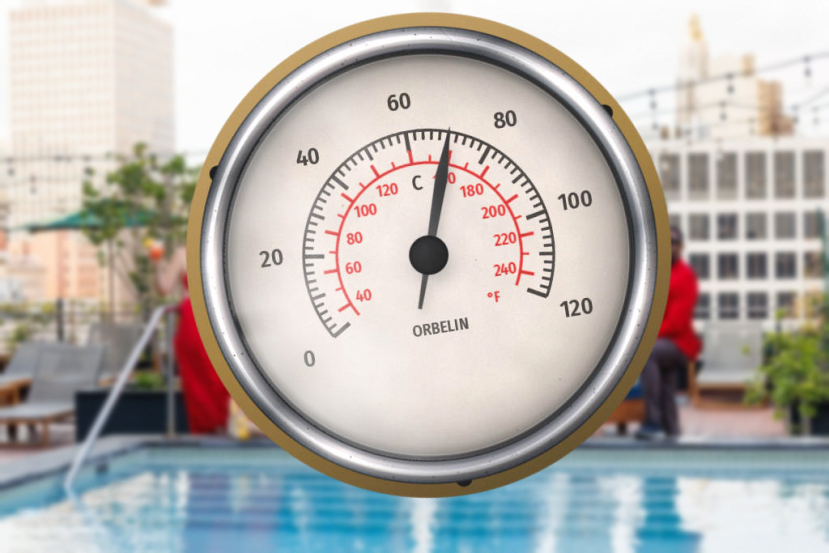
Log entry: 70 °C
